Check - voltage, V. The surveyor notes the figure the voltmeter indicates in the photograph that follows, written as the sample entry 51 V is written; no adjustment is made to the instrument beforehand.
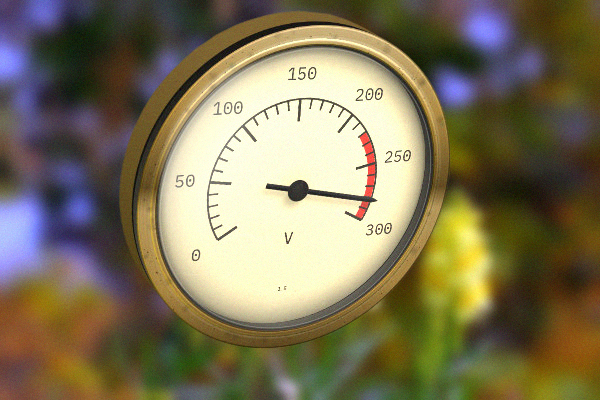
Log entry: 280 V
